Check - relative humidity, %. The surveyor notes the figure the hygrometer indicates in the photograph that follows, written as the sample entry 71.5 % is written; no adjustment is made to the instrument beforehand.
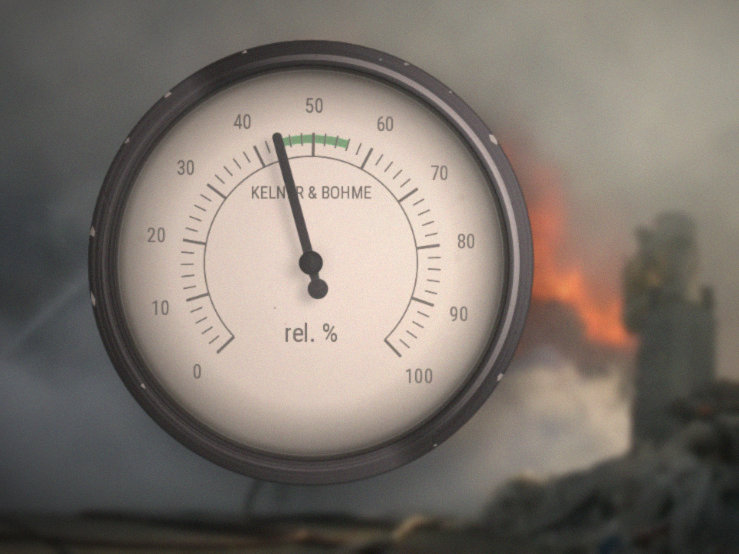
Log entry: 44 %
